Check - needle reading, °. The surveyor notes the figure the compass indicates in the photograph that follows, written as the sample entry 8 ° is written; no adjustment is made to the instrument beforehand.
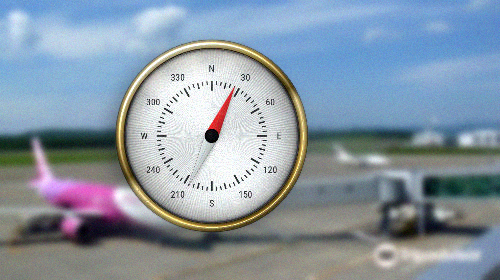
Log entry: 25 °
